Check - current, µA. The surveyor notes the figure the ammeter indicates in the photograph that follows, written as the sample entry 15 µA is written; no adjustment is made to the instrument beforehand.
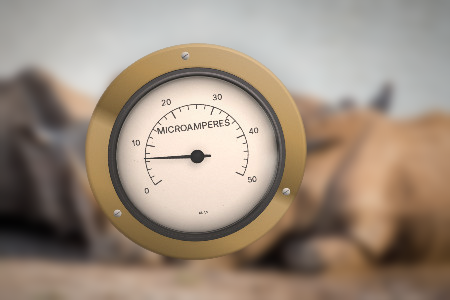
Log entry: 7 µA
